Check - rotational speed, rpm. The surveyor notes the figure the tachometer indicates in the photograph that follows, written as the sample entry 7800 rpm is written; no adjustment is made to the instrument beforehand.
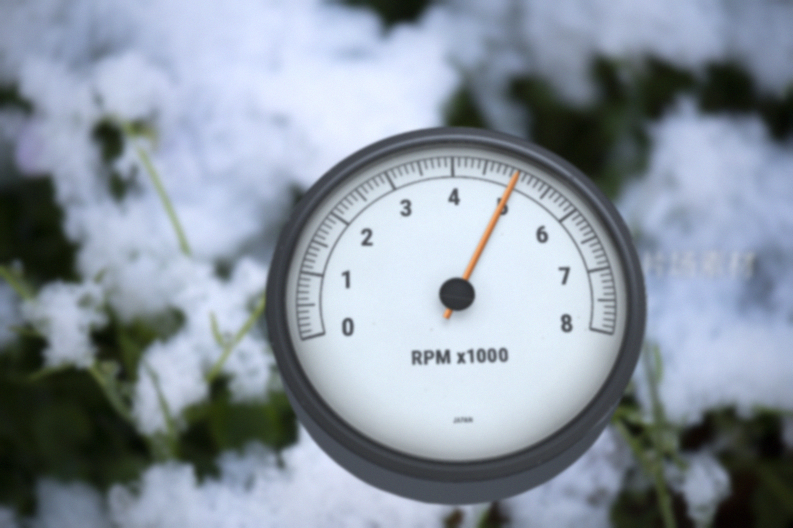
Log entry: 5000 rpm
